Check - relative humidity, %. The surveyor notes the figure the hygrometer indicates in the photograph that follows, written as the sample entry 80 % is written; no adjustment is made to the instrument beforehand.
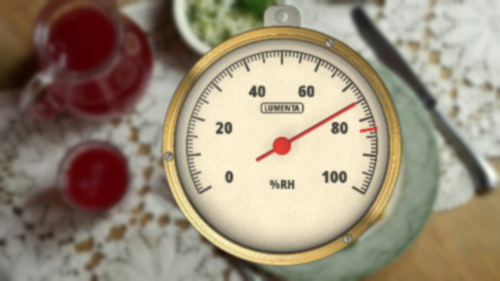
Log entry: 75 %
